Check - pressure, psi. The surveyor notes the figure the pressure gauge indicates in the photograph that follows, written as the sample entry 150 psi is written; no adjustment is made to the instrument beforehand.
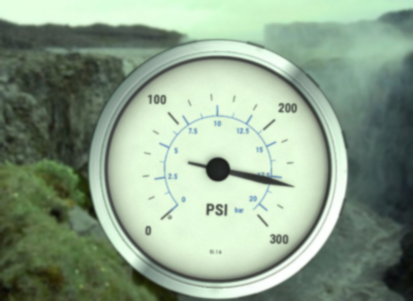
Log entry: 260 psi
